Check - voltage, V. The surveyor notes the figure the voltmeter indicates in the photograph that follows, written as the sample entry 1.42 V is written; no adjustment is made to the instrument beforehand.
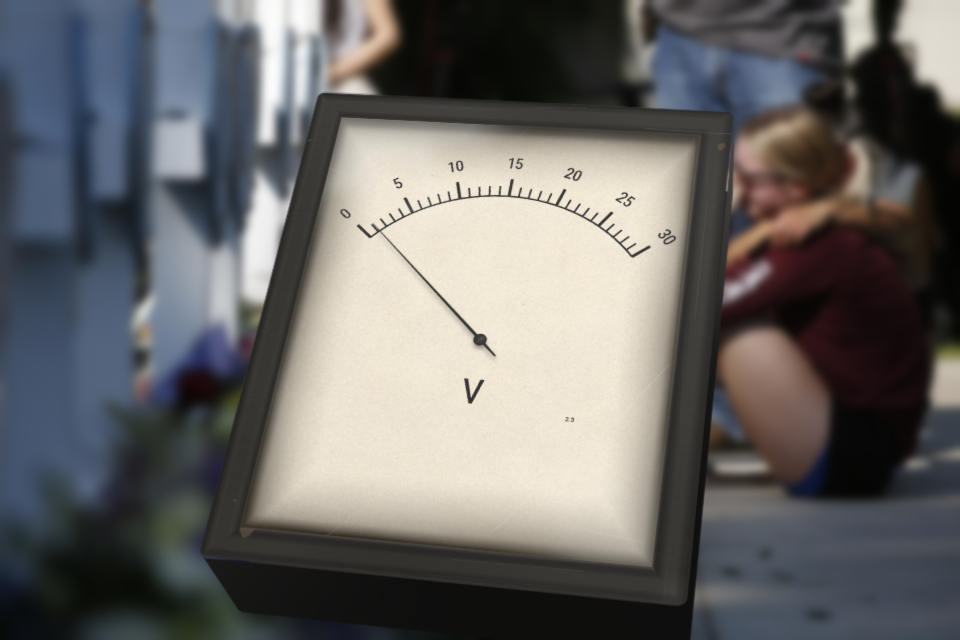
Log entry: 1 V
